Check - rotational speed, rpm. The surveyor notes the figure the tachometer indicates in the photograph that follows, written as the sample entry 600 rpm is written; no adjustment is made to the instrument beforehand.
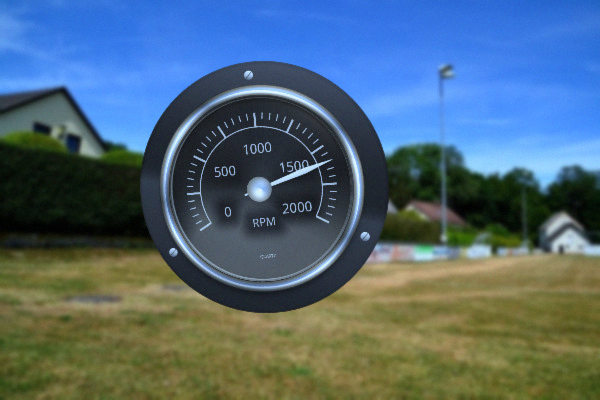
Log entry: 1600 rpm
